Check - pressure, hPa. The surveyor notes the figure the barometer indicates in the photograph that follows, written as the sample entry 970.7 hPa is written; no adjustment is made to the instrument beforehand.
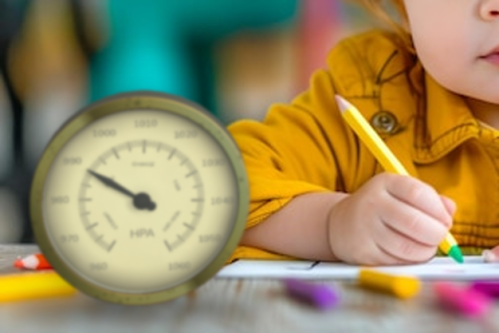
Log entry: 990 hPa
